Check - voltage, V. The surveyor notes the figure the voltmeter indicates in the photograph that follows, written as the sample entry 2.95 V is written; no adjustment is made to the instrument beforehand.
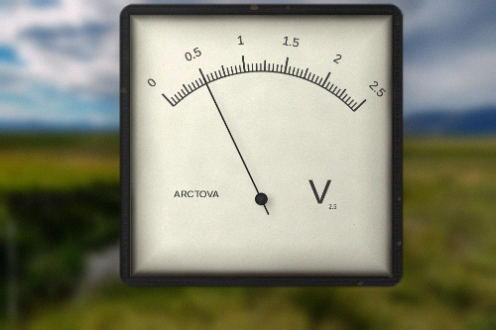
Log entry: 0.5 V
